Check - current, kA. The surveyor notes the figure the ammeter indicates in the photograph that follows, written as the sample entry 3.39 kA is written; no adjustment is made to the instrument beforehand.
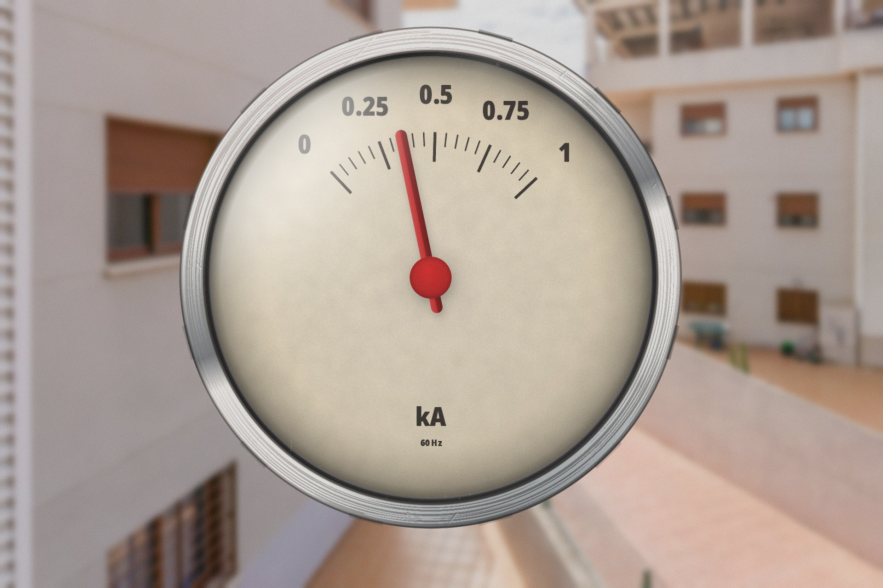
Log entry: 0.35 kA
